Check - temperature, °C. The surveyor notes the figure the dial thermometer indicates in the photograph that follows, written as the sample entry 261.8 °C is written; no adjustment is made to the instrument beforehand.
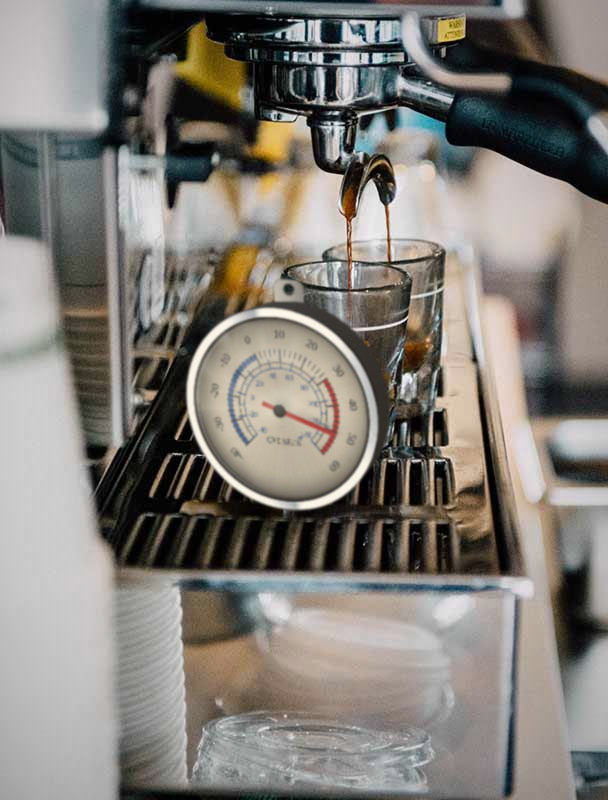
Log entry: 50 °C
